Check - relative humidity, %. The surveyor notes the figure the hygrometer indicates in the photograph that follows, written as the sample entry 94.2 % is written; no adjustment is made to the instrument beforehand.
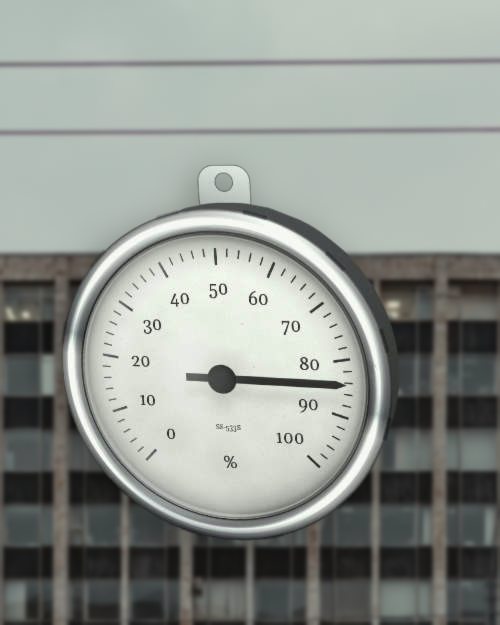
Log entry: 84 %
